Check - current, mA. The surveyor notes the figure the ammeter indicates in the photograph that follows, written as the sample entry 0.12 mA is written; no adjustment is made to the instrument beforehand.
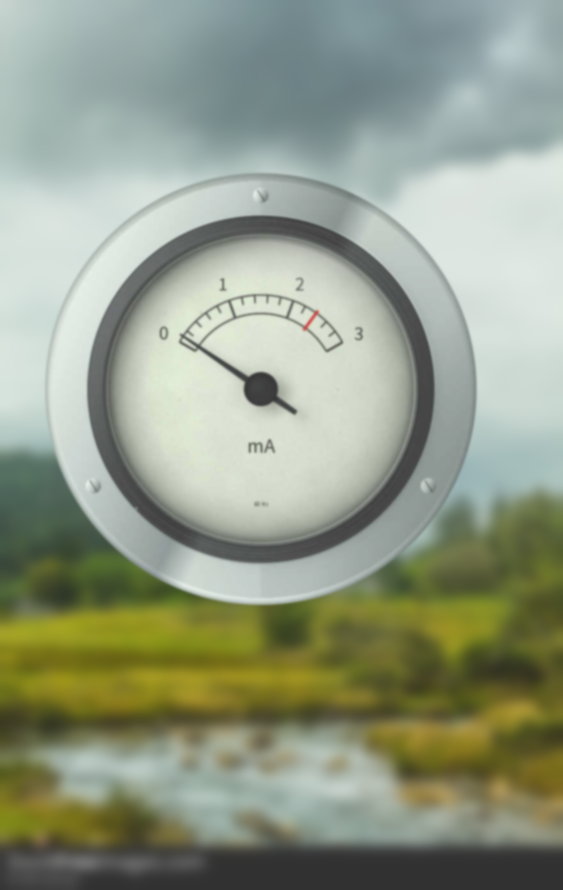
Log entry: 0.1 mA
